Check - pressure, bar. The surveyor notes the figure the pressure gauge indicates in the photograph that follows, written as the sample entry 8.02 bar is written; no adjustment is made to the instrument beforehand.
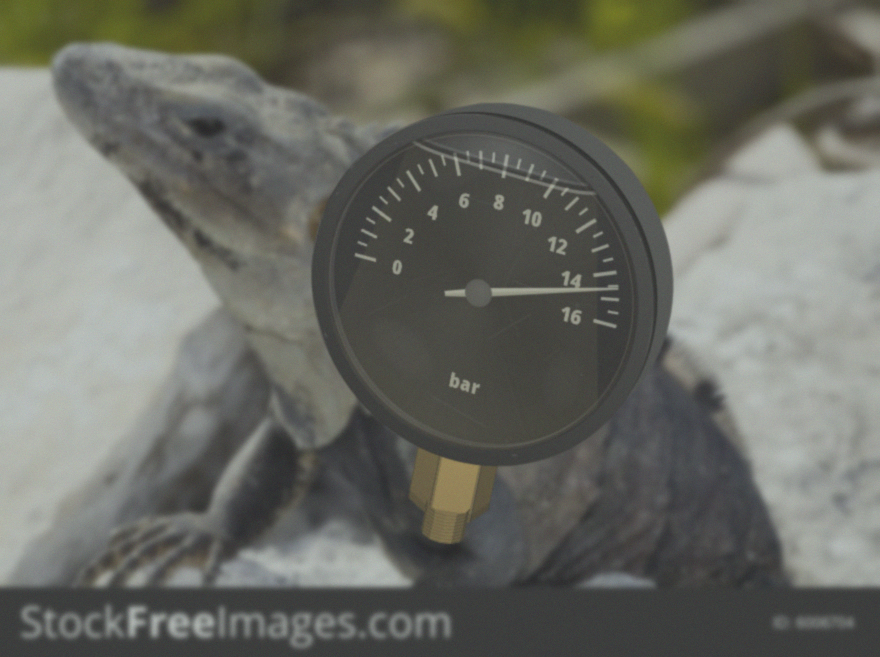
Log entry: 14.5 bar
